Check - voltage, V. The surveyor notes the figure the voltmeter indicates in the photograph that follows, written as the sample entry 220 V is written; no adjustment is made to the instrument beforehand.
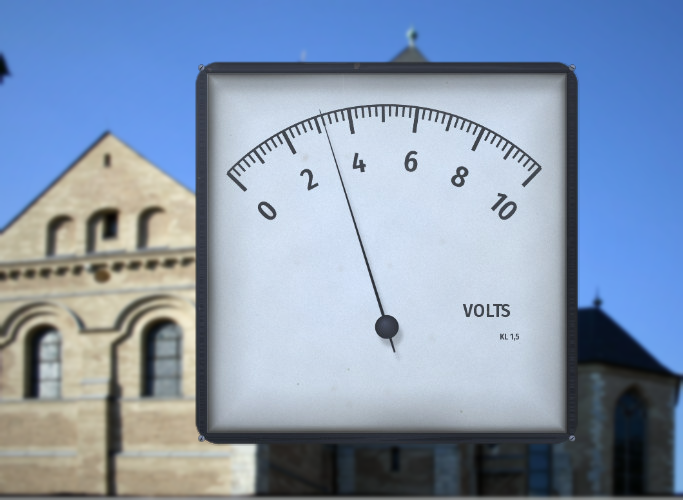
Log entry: 3.2 V
